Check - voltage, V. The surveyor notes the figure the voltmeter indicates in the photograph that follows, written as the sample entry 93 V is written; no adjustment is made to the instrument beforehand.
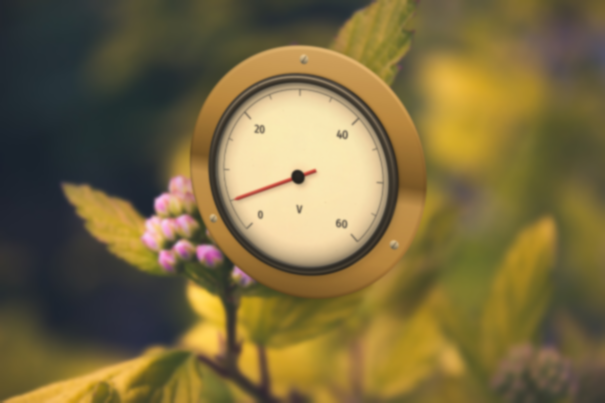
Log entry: 5 V
